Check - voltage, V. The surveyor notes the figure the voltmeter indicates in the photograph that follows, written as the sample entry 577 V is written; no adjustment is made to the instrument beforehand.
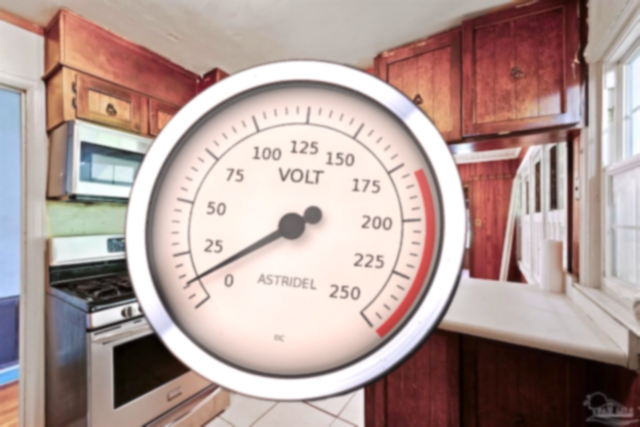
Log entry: 10 V
